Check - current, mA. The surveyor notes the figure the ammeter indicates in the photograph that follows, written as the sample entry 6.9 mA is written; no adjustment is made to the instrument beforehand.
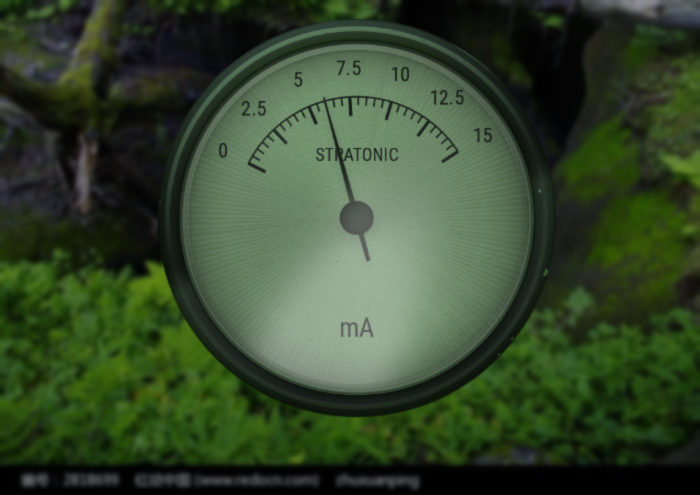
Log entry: 6 mA
